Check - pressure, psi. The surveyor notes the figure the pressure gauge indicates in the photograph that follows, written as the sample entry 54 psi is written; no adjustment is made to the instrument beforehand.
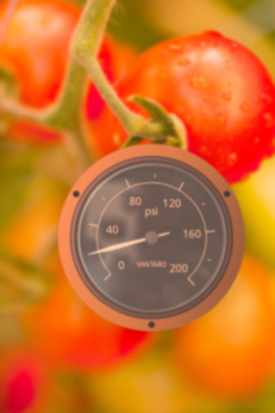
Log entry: 20 psi
